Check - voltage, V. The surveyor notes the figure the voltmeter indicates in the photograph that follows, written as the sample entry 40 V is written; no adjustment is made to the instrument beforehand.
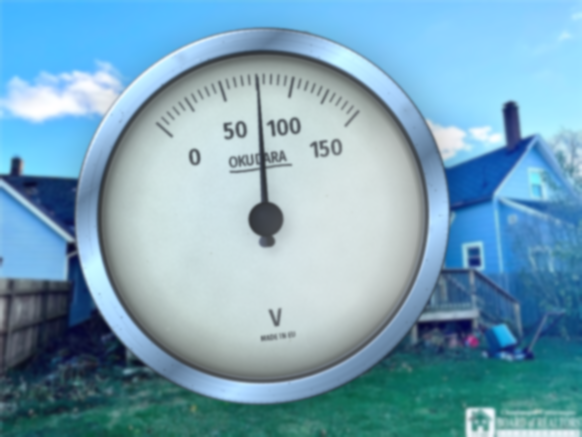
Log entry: 75 V
